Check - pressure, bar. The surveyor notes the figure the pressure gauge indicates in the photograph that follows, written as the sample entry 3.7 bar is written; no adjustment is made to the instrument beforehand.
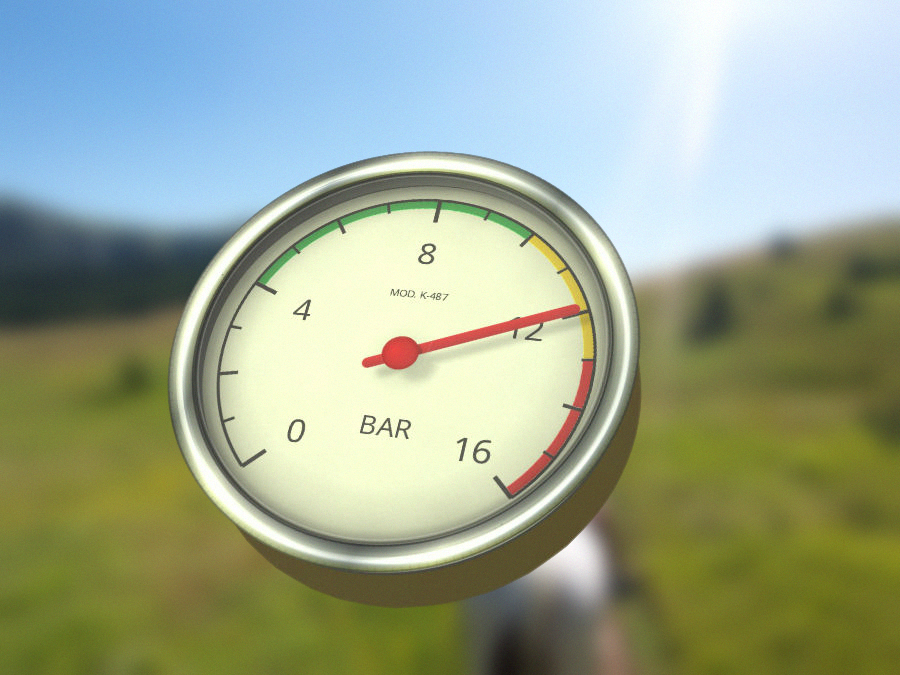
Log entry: 12 bar
